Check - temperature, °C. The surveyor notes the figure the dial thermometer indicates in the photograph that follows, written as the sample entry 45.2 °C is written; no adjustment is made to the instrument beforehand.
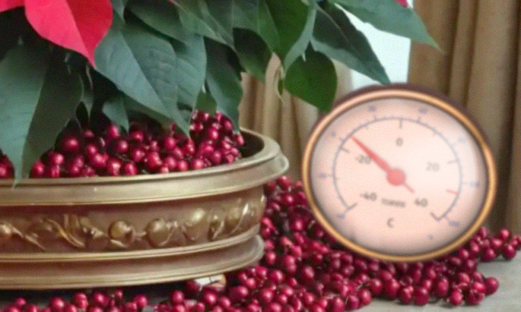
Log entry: -15 °C
